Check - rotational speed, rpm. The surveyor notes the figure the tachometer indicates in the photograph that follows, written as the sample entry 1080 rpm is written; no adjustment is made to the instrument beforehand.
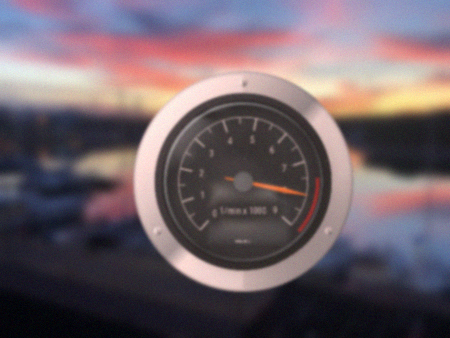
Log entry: 8000 rpm
